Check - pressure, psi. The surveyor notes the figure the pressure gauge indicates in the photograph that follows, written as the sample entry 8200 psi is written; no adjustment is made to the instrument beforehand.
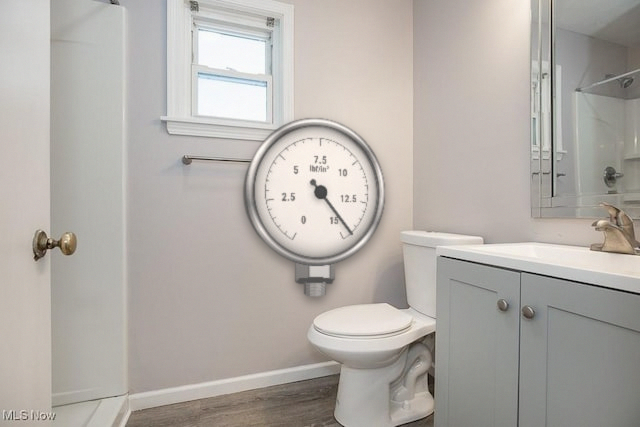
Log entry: 14.5 psi
